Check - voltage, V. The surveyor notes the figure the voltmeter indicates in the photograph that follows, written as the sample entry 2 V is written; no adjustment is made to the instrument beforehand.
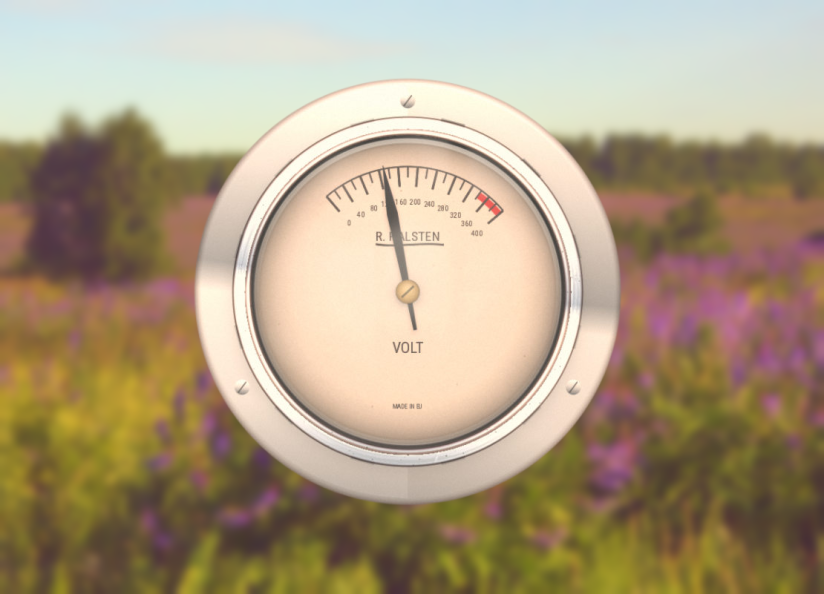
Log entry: 130 V
